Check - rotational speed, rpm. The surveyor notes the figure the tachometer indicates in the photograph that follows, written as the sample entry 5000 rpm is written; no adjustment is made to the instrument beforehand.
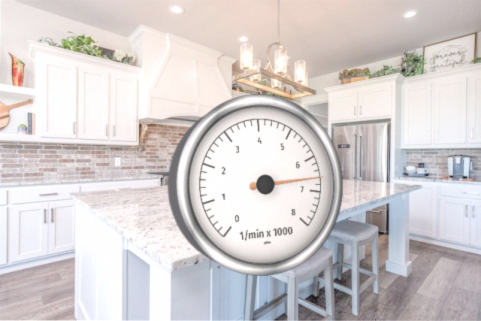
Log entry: 6600 rpm
